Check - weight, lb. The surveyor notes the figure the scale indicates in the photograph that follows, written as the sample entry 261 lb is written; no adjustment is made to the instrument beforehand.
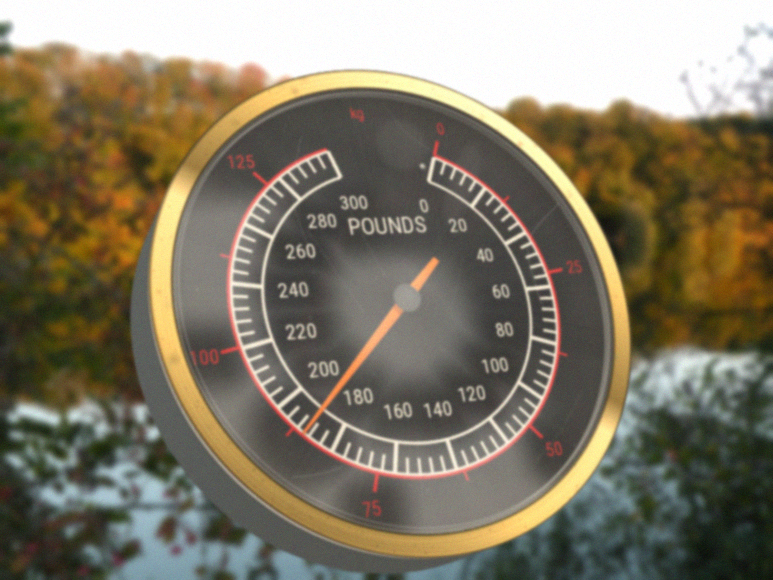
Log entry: 190 lb
